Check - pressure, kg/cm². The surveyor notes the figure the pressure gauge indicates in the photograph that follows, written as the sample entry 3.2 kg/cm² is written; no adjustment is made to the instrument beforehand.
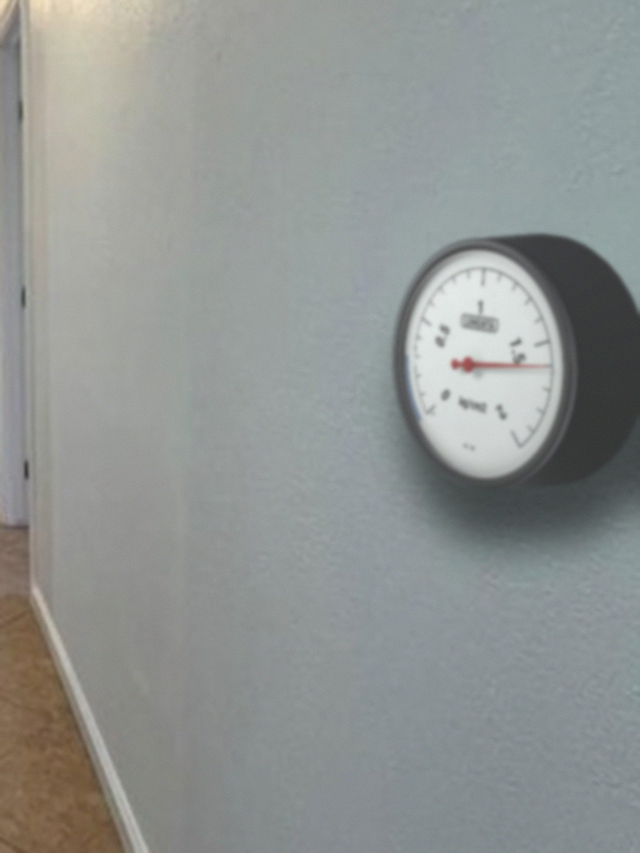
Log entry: 1.6 kg/cm²
